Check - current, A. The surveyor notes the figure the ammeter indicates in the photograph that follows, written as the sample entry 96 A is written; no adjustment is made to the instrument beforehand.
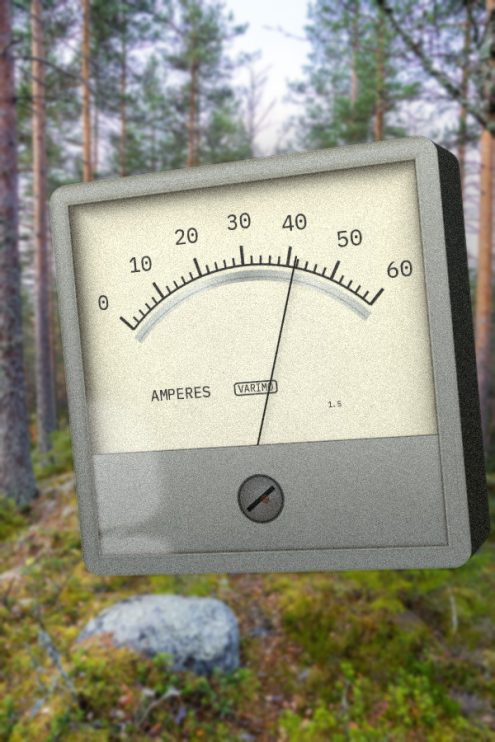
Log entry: 42 A
